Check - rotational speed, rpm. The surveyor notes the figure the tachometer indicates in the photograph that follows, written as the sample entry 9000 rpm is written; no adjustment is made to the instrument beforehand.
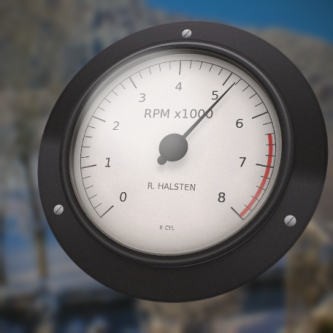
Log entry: 5200 rpm
